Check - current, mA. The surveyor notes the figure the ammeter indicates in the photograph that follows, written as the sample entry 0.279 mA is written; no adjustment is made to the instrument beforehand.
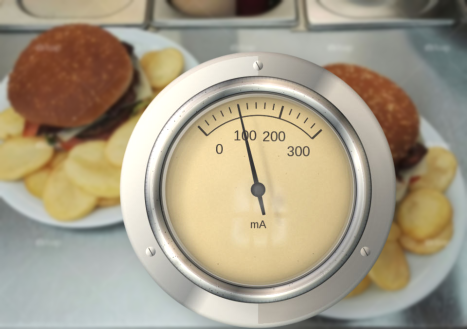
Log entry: 100 mA
